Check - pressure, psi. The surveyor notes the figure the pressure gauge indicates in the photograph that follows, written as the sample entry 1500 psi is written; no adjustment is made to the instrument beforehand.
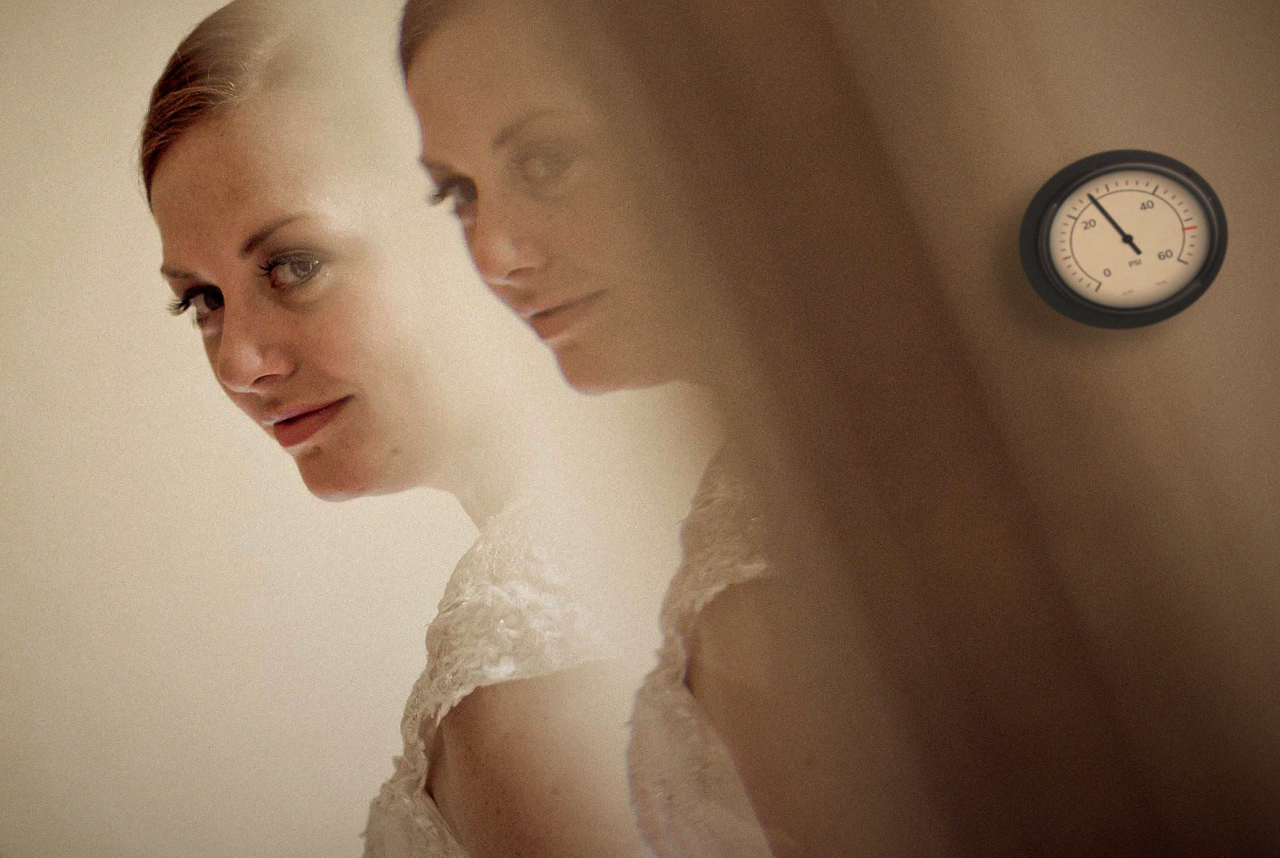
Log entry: 26 psi
